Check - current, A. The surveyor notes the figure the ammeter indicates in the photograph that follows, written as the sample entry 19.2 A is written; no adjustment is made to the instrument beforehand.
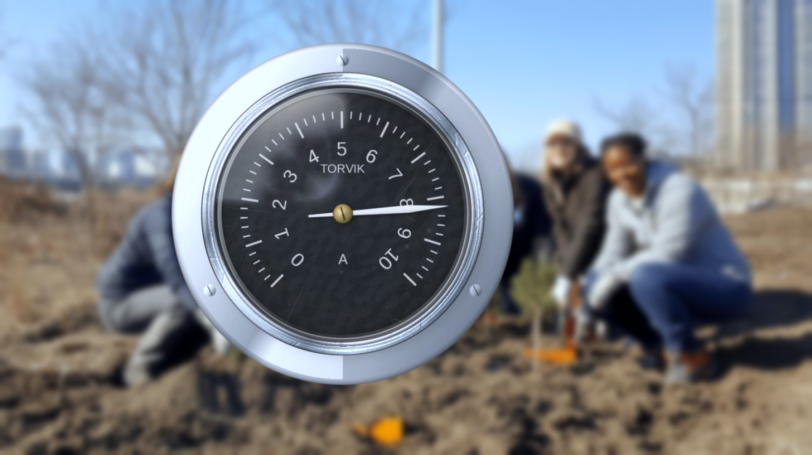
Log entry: 8.2 A
